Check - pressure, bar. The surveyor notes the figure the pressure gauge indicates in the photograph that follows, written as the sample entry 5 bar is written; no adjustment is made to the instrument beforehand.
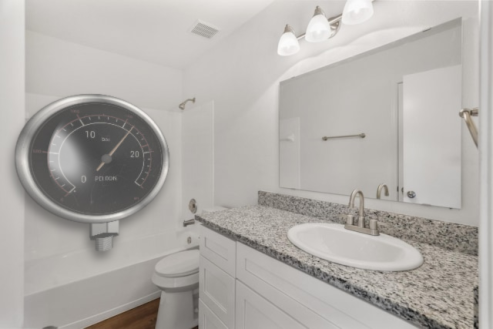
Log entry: 16 bar
